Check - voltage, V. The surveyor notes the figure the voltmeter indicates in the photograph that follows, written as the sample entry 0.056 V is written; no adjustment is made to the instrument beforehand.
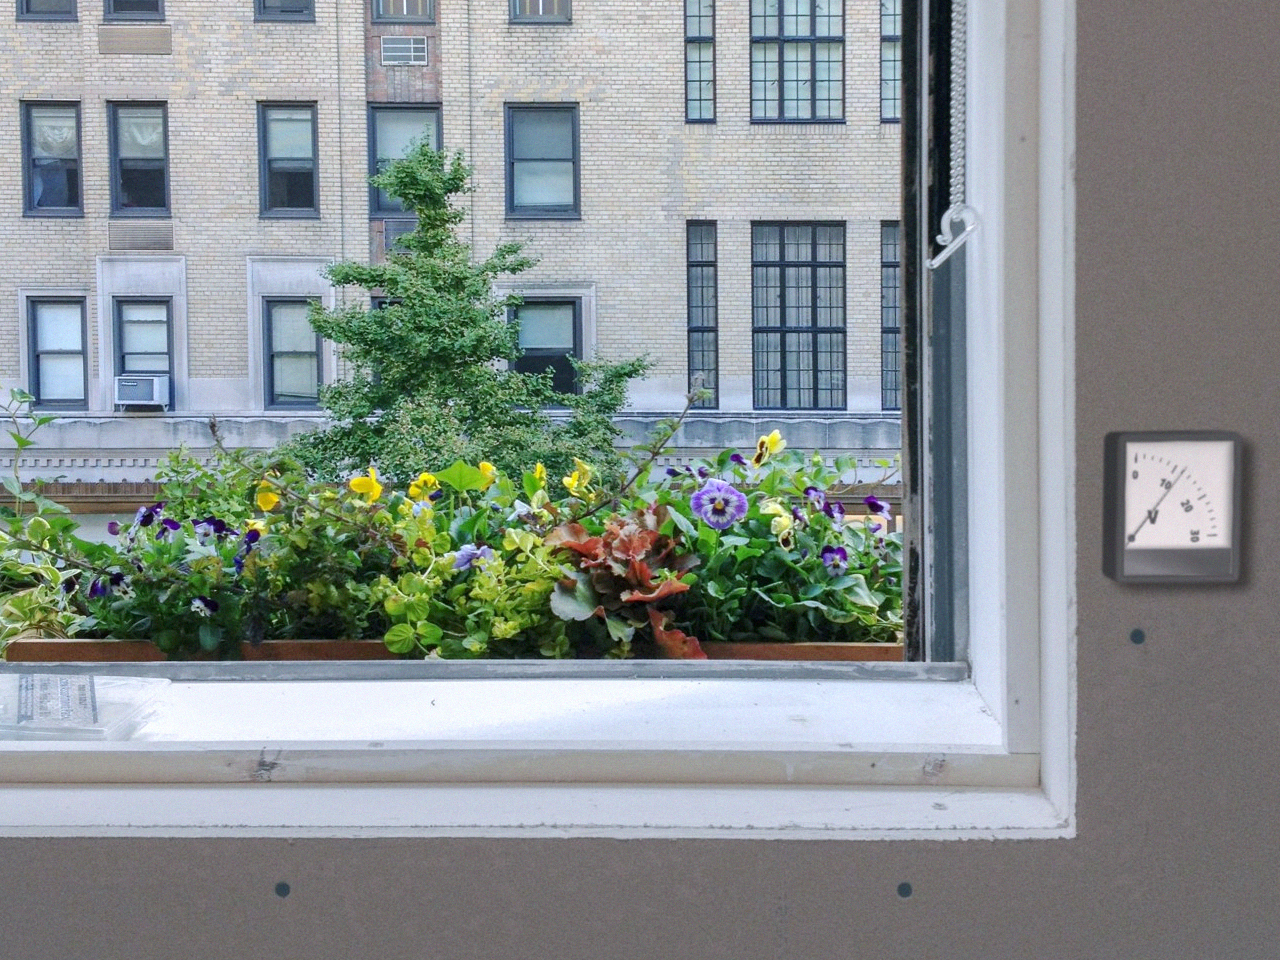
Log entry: 12 V
